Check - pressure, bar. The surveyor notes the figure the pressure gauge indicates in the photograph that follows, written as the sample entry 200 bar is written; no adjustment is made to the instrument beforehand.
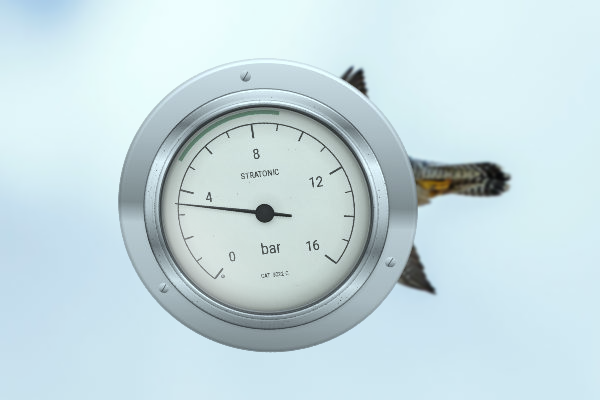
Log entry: 3.5 bar
